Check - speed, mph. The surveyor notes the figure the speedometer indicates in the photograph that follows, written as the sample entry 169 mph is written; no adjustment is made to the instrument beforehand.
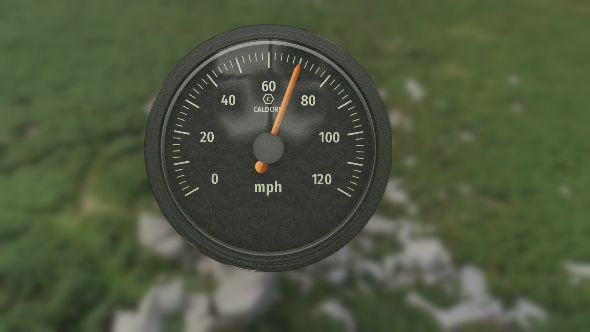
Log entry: 70 mph
